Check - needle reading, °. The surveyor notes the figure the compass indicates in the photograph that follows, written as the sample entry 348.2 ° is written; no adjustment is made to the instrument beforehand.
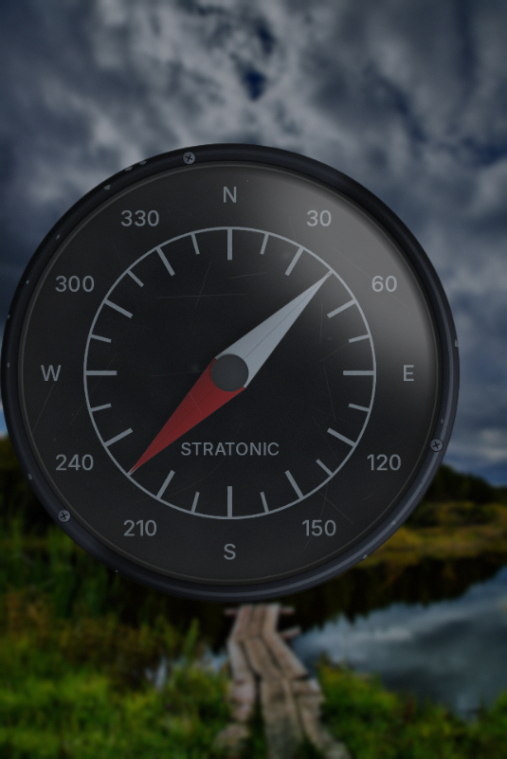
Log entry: 225 °
